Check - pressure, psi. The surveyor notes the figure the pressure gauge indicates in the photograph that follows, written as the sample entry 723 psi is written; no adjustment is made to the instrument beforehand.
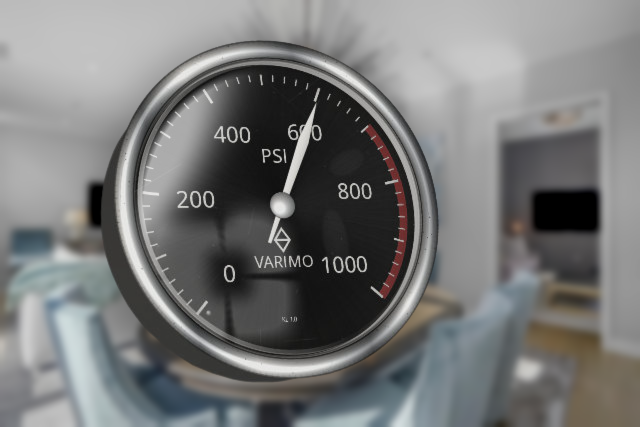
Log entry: 600 psi
